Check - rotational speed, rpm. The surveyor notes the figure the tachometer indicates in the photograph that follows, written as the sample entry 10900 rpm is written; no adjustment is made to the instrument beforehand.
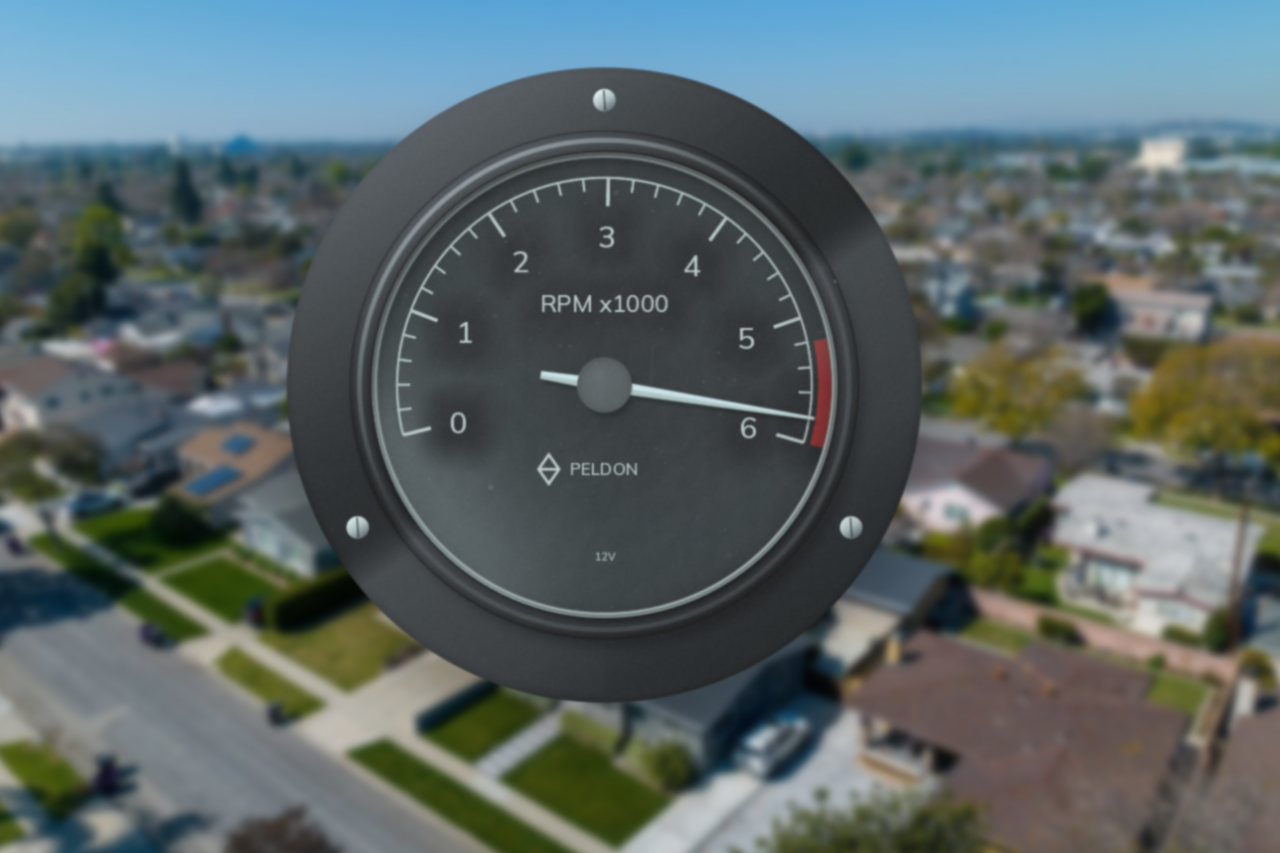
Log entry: 5800 rpm
